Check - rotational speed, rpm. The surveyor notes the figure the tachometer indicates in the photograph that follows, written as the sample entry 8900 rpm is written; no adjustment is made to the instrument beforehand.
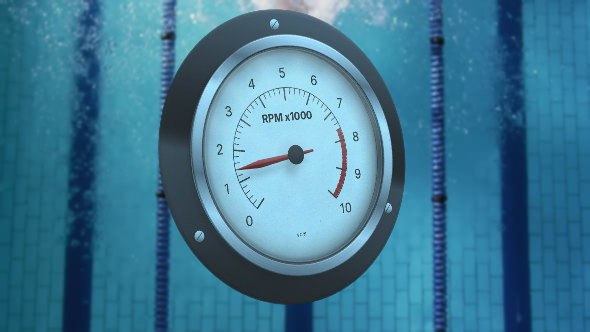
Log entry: 1400 rpm
